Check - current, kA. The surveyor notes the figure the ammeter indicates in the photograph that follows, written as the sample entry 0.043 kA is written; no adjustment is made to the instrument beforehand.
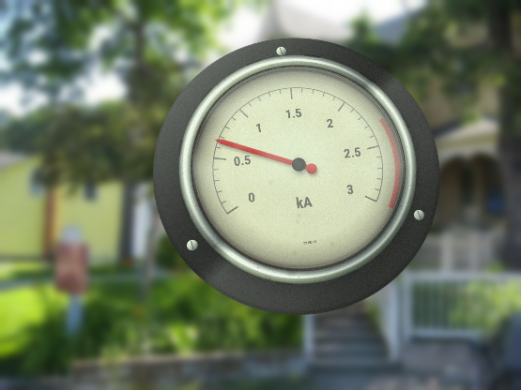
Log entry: 0.65 kA
